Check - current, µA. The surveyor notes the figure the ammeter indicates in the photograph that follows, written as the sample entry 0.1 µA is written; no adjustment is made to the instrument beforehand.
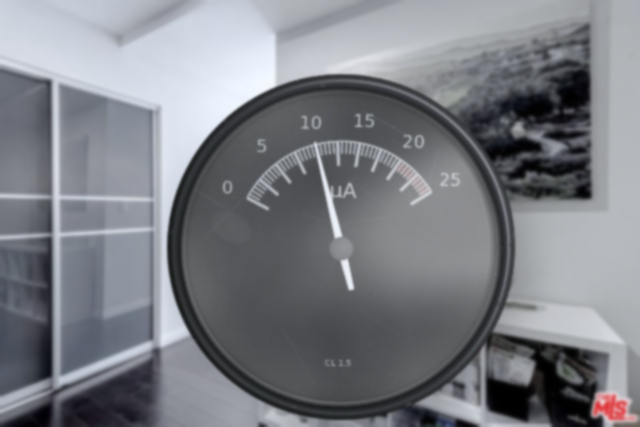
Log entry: 10 µA
